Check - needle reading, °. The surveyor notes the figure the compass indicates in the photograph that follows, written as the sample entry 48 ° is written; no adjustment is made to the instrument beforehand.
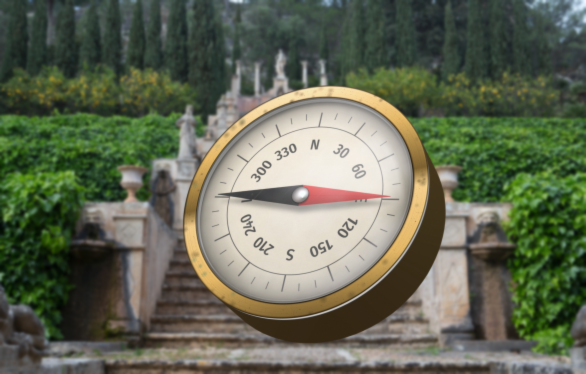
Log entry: 90 °
